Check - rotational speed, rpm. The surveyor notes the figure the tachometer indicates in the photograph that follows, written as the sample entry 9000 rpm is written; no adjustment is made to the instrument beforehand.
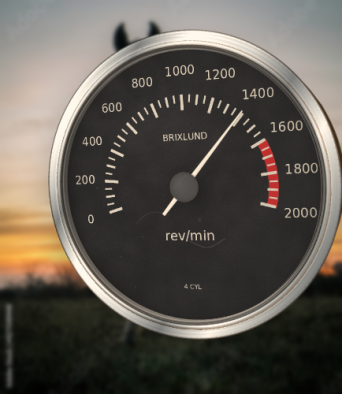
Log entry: 1400 rpm
